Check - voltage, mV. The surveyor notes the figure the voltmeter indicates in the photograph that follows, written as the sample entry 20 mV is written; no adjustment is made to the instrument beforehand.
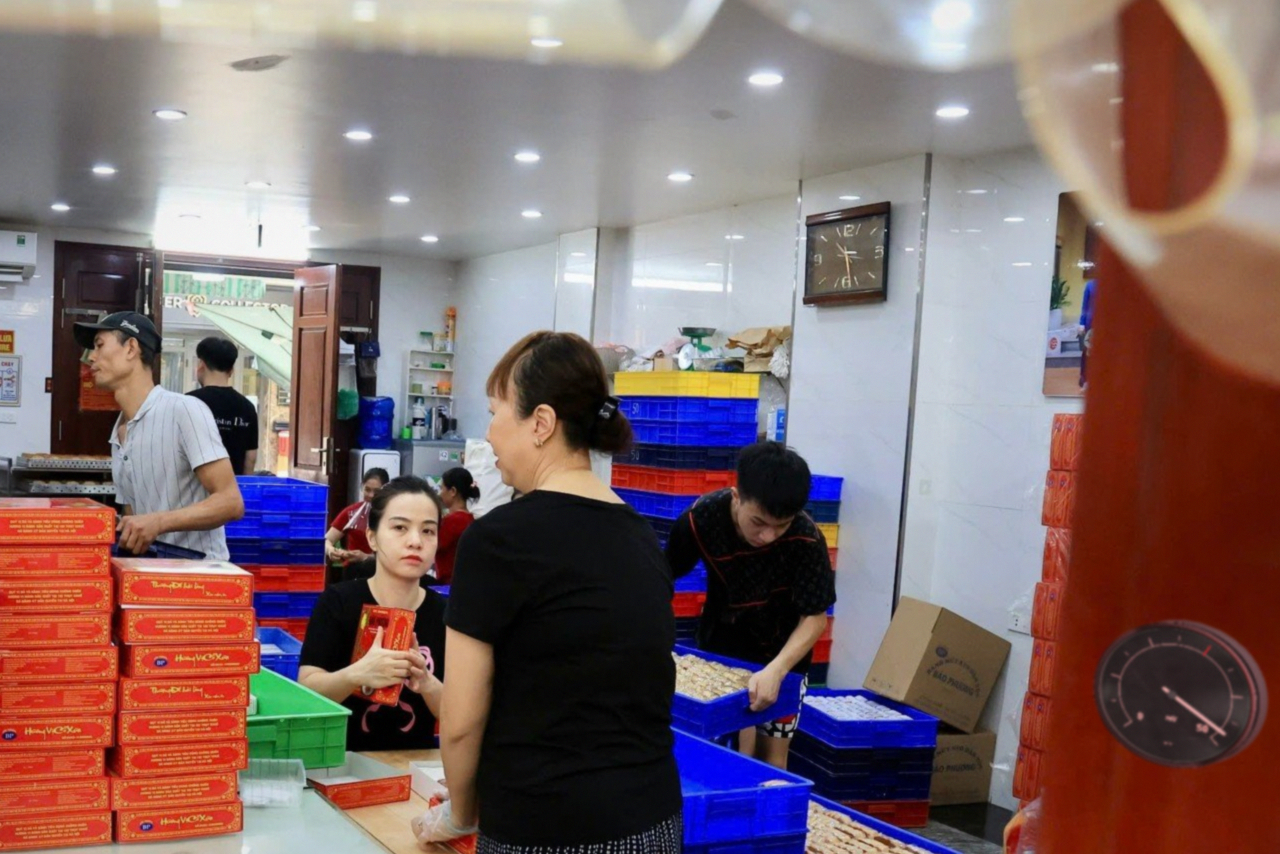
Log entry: 47.5 mV
